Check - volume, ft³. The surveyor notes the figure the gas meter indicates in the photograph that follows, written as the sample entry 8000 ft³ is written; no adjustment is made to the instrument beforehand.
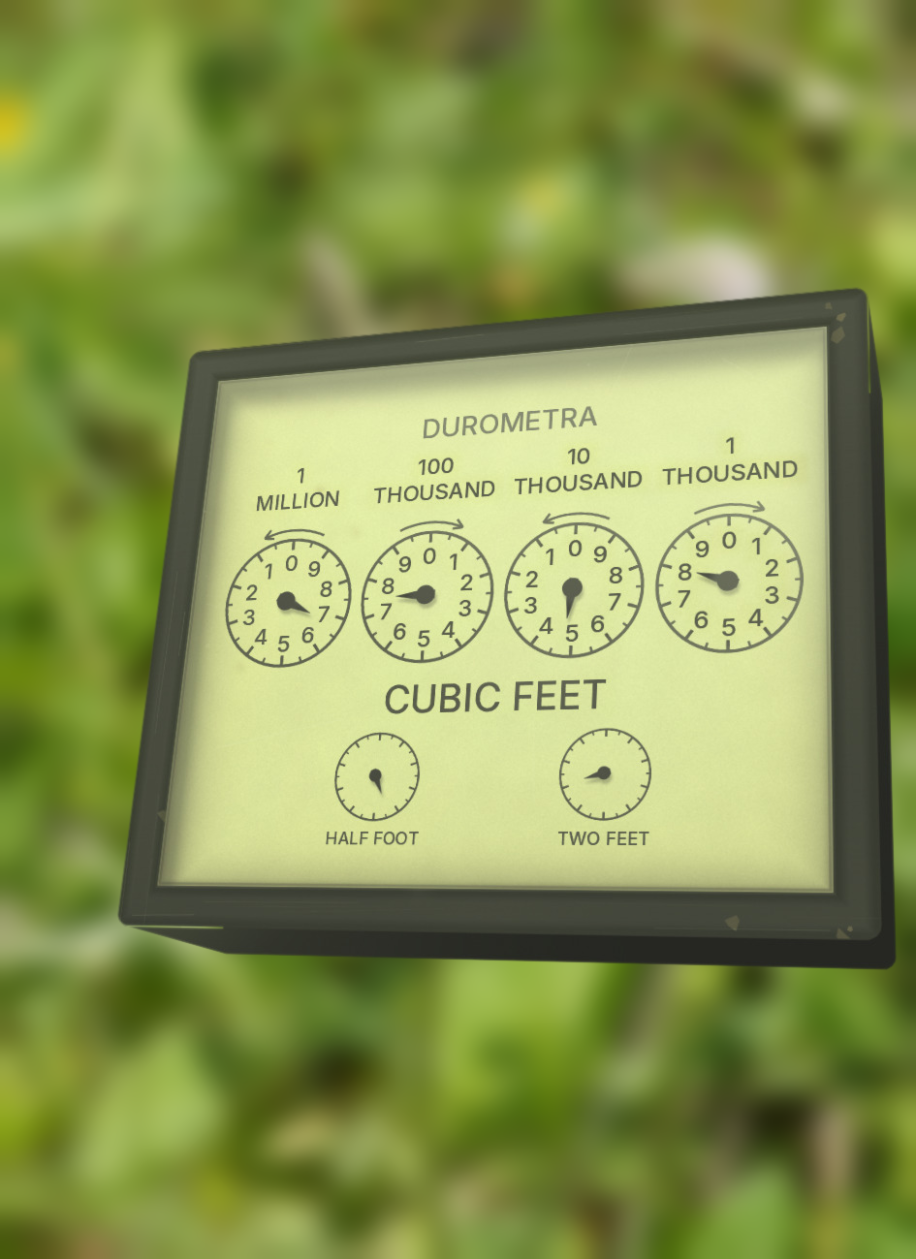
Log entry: 674800 ft³
